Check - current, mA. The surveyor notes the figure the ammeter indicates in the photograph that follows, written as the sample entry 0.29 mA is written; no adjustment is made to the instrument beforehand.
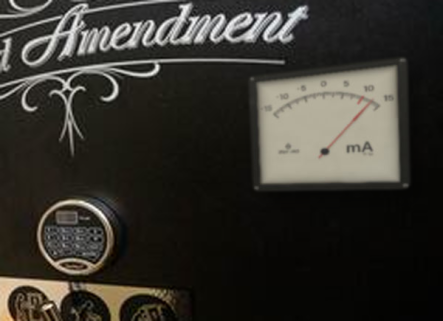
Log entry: 12.5 mA
